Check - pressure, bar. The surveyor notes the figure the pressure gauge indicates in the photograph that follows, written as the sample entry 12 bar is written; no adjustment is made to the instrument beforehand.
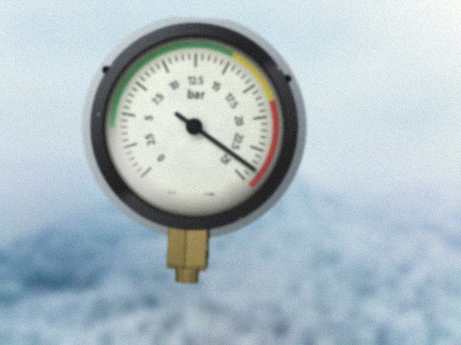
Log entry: 24 bar
